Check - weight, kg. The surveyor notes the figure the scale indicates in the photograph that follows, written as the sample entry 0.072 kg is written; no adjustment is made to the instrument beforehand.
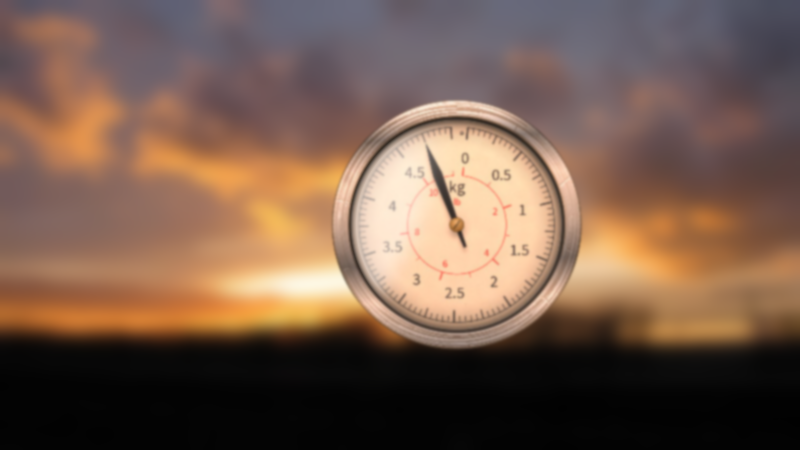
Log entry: 4.75 kg
